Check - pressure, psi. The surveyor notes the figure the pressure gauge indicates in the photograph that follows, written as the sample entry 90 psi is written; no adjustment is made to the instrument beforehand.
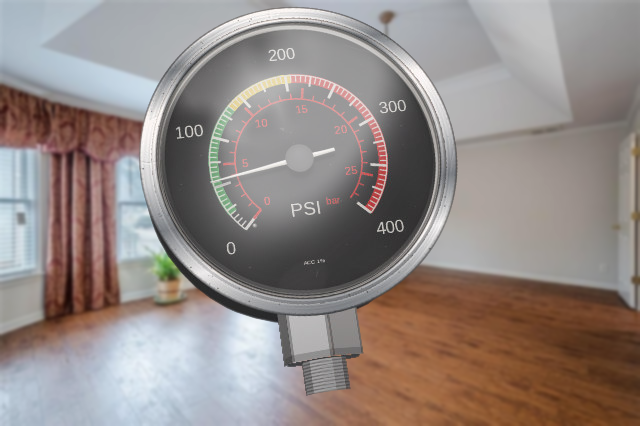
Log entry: 55 psi
